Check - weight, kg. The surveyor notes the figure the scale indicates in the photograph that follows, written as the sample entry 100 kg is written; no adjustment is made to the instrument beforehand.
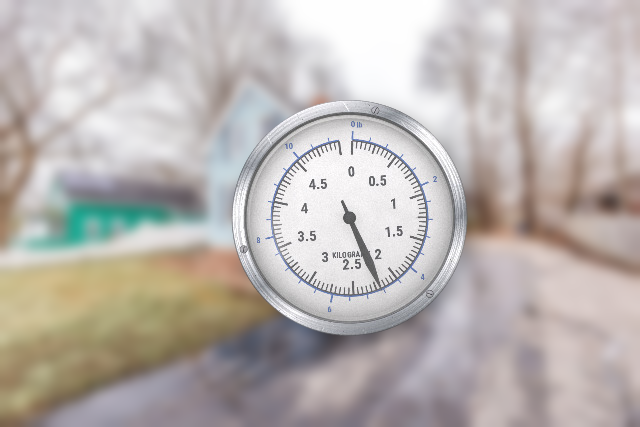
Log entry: 2.2 kg
